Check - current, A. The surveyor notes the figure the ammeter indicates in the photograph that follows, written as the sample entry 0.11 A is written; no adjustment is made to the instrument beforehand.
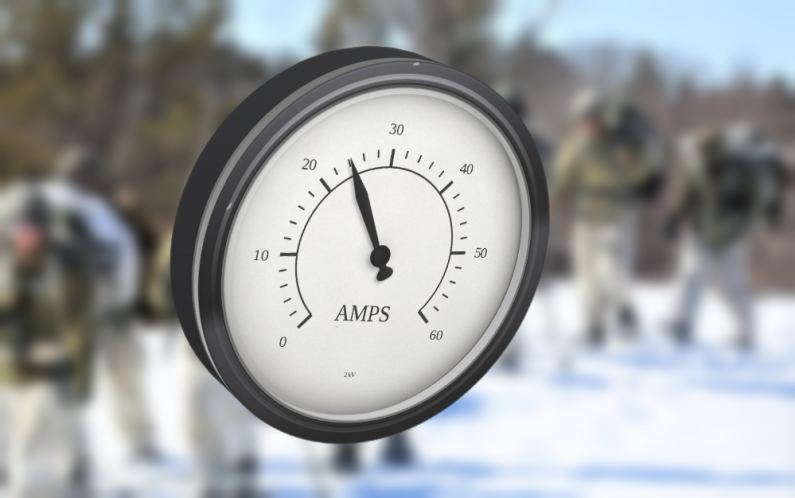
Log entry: 24 A
